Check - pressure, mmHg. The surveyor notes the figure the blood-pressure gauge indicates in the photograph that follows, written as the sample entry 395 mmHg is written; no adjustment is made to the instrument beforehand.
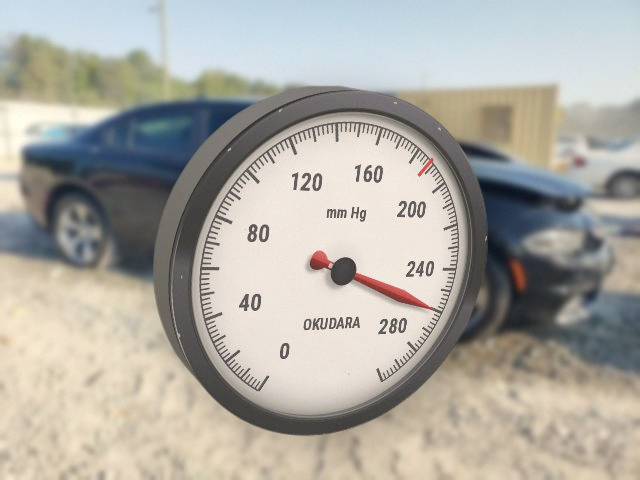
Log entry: 260 mmHg
